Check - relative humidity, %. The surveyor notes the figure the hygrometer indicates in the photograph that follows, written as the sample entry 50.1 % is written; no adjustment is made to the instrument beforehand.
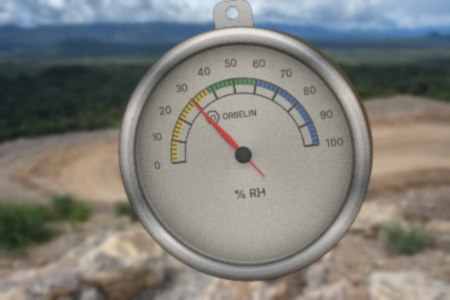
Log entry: 30 %
